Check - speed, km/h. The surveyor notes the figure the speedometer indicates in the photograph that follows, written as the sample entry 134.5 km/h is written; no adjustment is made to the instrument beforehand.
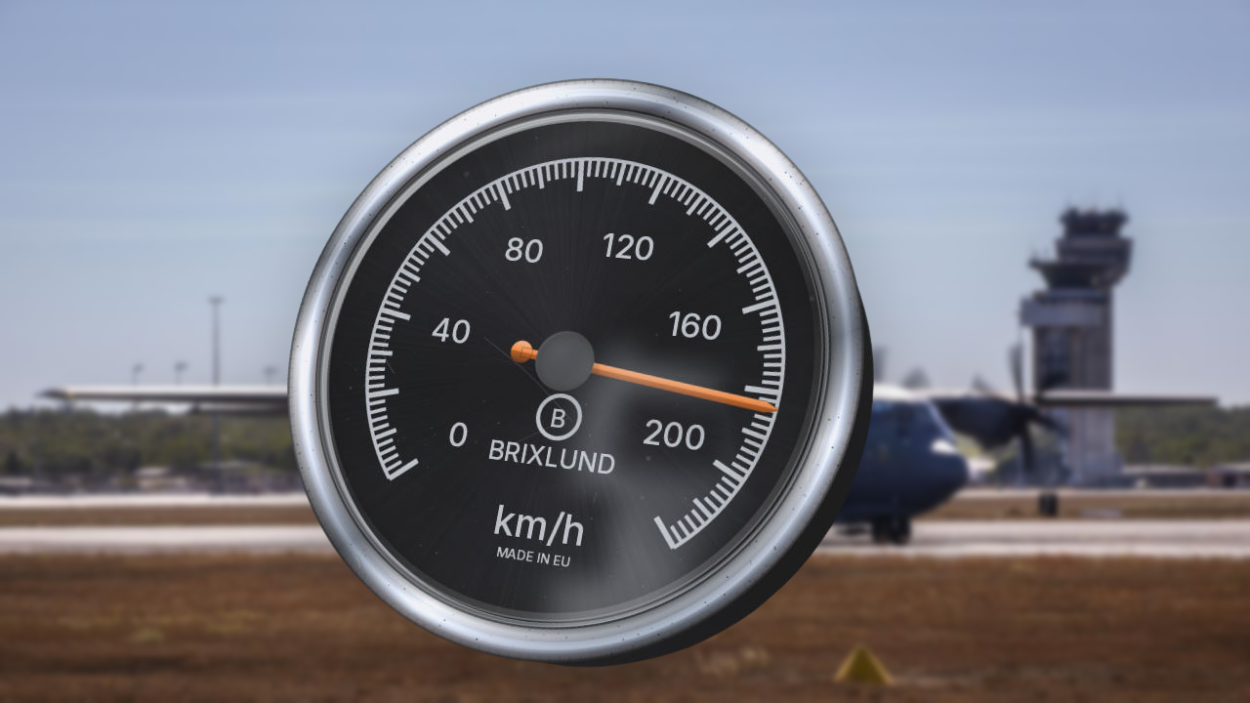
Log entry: 184 km/h
